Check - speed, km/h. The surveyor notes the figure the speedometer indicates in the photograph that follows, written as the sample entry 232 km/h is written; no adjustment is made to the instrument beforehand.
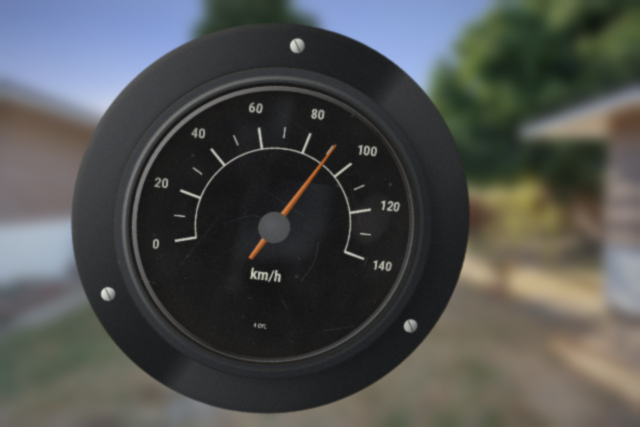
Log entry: 90 km/h
